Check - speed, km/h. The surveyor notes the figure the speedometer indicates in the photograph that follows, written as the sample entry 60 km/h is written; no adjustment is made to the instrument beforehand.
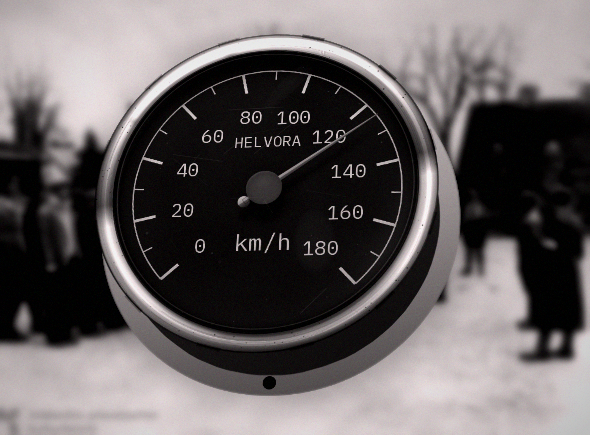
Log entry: 125 km/h
